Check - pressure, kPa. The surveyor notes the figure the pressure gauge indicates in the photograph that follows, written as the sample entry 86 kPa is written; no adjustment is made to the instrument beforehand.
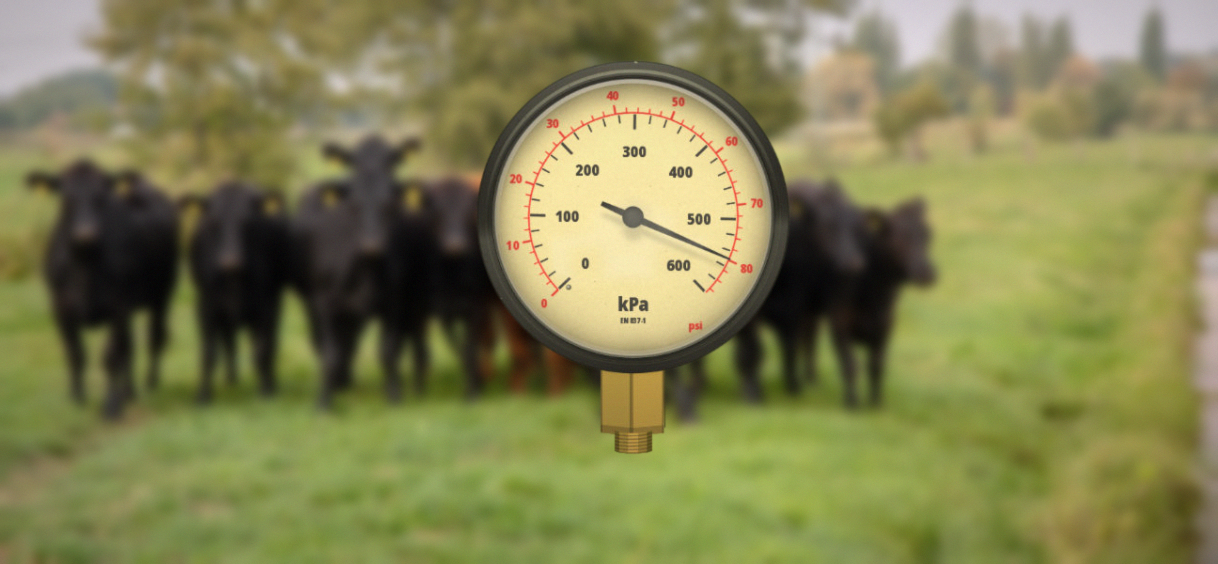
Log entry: 550 kPa
